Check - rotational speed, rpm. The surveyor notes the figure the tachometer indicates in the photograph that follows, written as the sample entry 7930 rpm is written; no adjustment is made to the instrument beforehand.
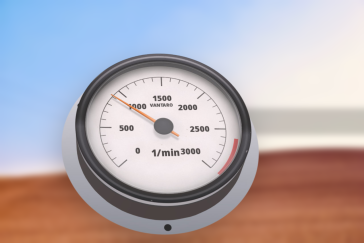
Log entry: 900 rpm
